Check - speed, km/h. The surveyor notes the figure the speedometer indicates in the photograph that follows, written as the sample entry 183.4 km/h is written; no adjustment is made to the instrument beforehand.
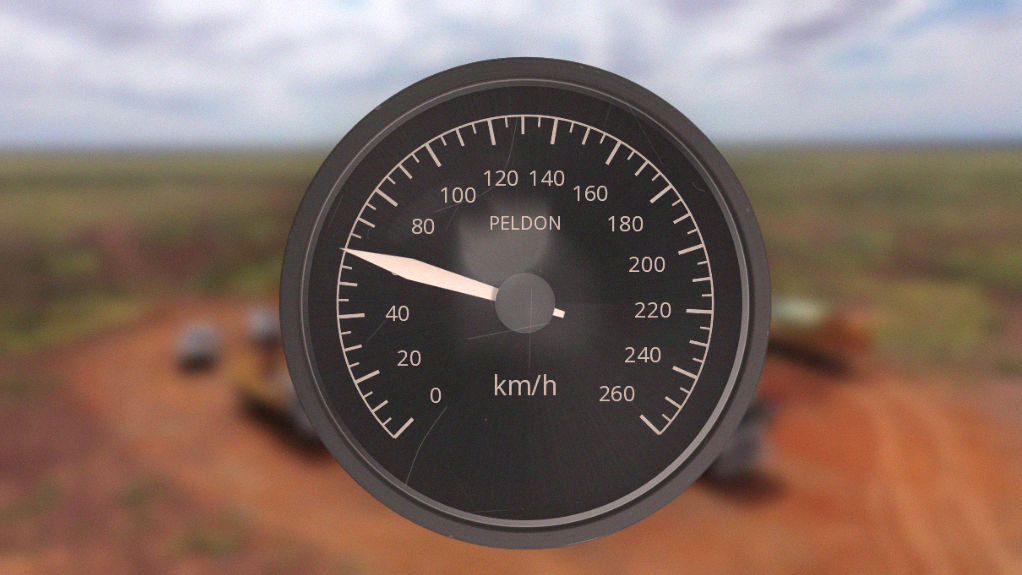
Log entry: 60 km/h
